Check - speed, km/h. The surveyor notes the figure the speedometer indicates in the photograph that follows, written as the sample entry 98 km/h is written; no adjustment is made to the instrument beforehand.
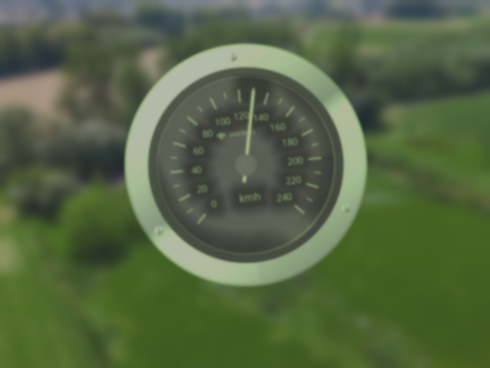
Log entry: 130 km/h
